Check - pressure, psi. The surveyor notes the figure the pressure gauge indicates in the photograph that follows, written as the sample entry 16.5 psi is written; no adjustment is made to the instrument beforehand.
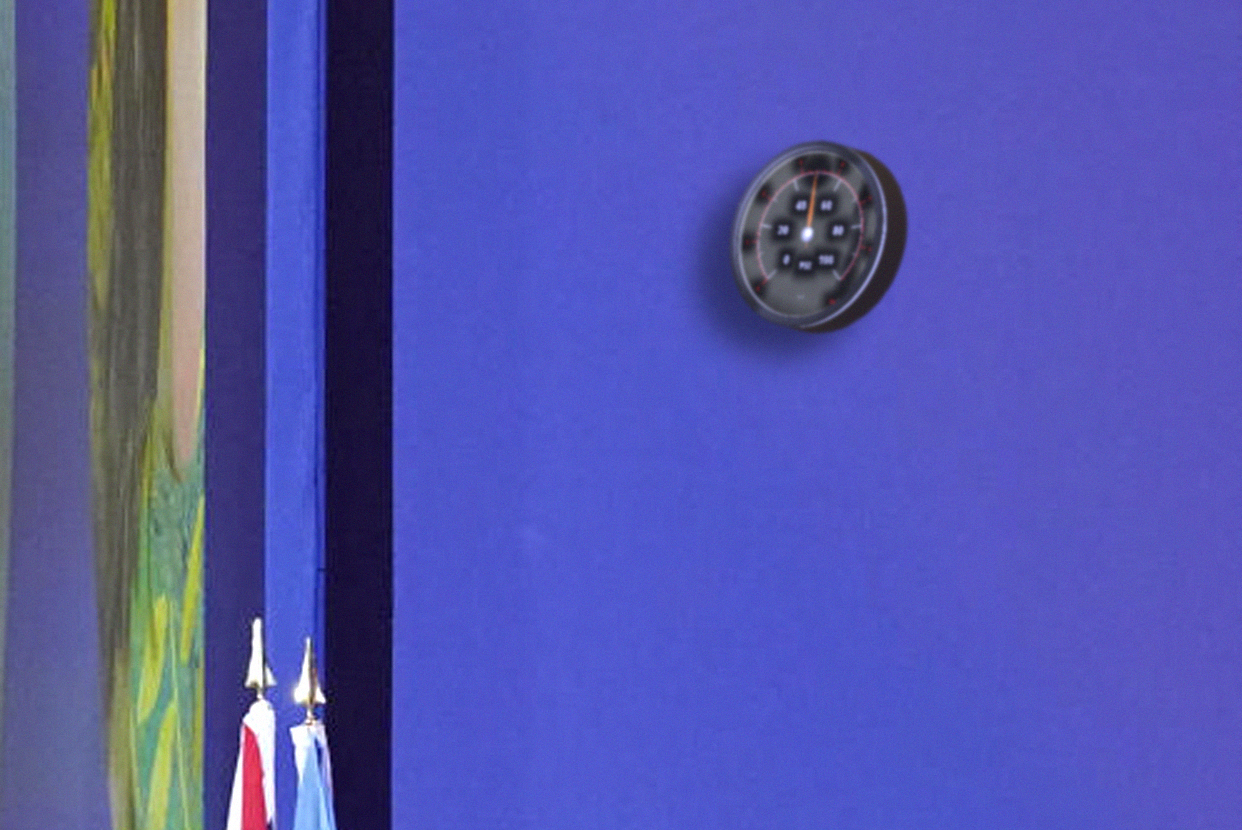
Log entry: 50 psi
